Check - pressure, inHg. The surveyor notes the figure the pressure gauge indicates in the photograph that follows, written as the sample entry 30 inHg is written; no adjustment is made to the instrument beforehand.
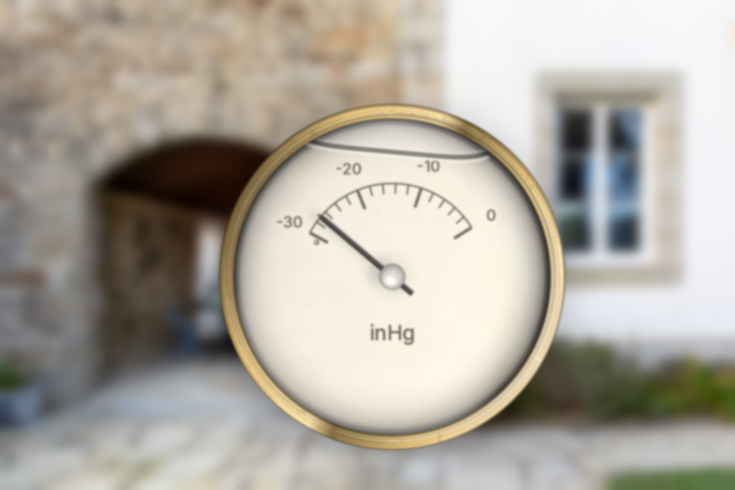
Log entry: -27 inHg
